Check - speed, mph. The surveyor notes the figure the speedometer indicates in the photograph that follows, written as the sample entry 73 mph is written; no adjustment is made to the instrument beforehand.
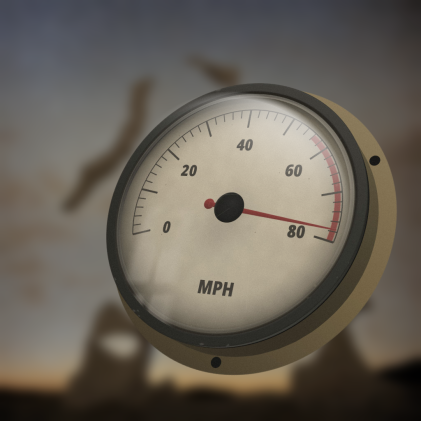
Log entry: 78 mph
